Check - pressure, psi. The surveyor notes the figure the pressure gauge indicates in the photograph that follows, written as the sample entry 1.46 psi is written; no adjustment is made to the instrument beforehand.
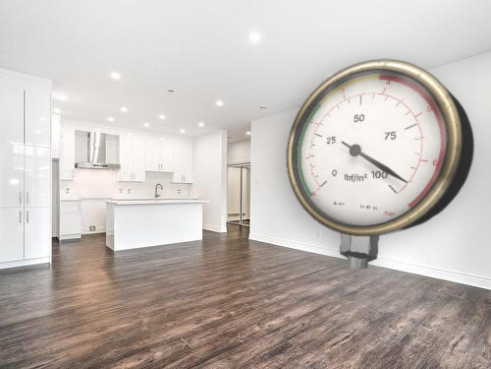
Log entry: 95 psi
